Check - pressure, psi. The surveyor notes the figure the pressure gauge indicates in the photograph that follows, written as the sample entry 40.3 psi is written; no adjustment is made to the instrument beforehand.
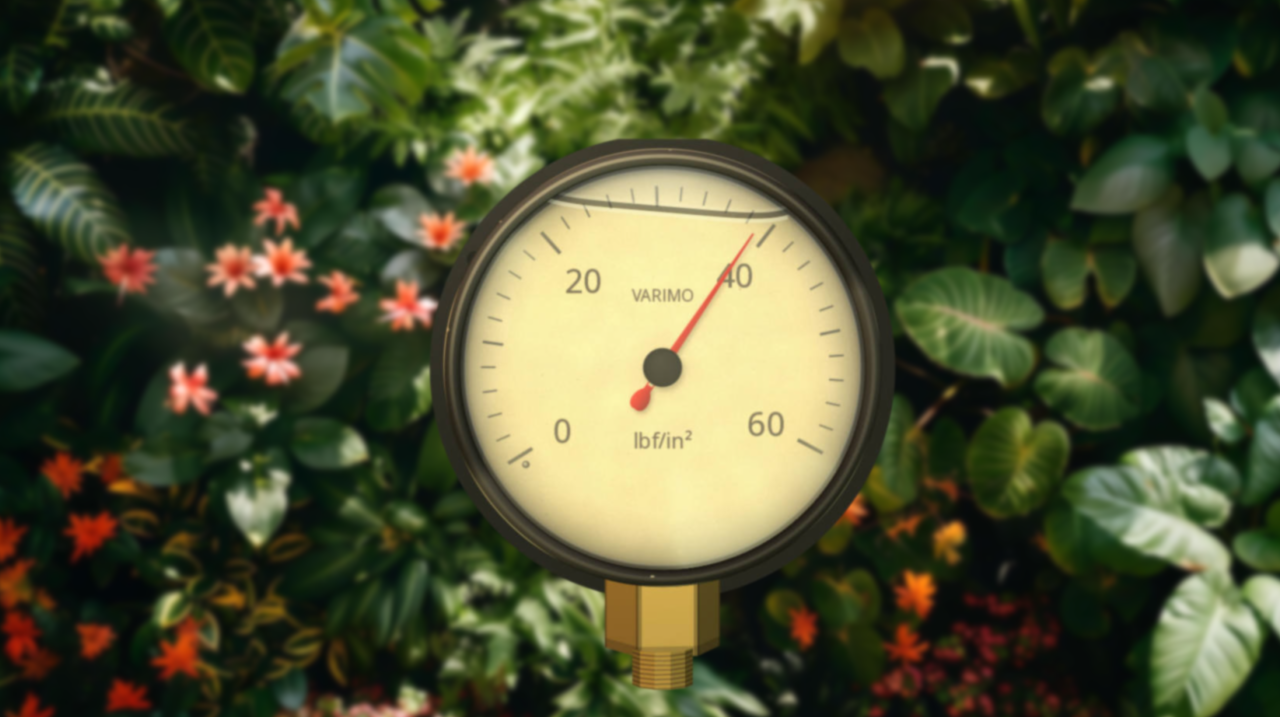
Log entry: 39 psi
